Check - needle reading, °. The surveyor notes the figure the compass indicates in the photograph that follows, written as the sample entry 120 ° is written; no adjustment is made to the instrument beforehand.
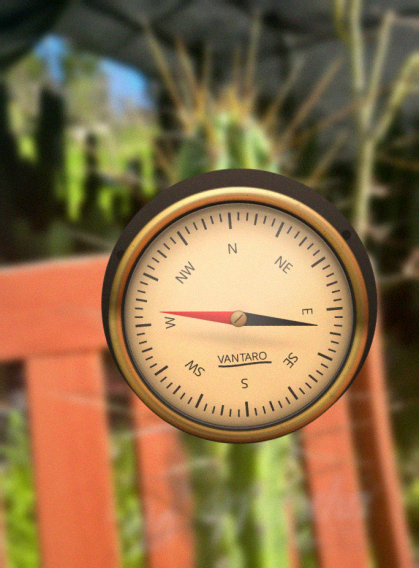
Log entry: 280 °
